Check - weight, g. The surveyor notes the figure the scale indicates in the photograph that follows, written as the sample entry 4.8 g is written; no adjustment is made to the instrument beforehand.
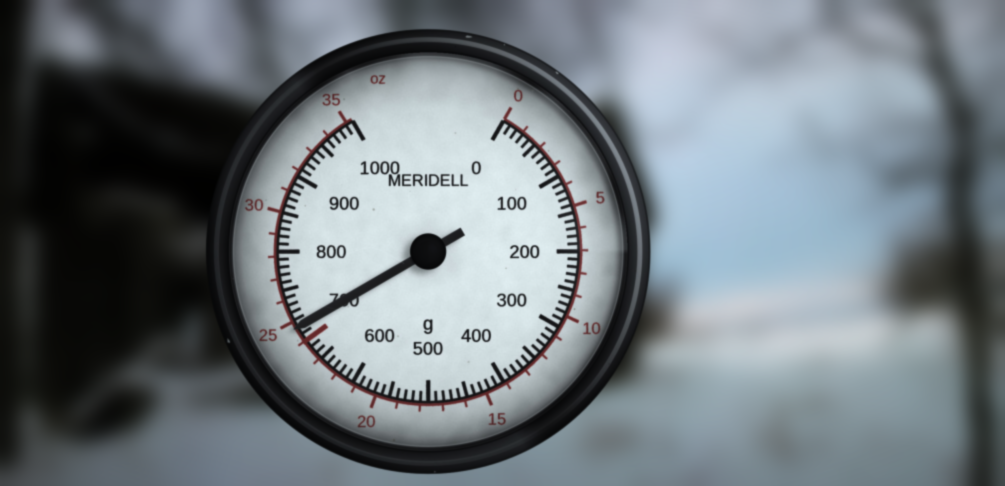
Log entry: 700 g
